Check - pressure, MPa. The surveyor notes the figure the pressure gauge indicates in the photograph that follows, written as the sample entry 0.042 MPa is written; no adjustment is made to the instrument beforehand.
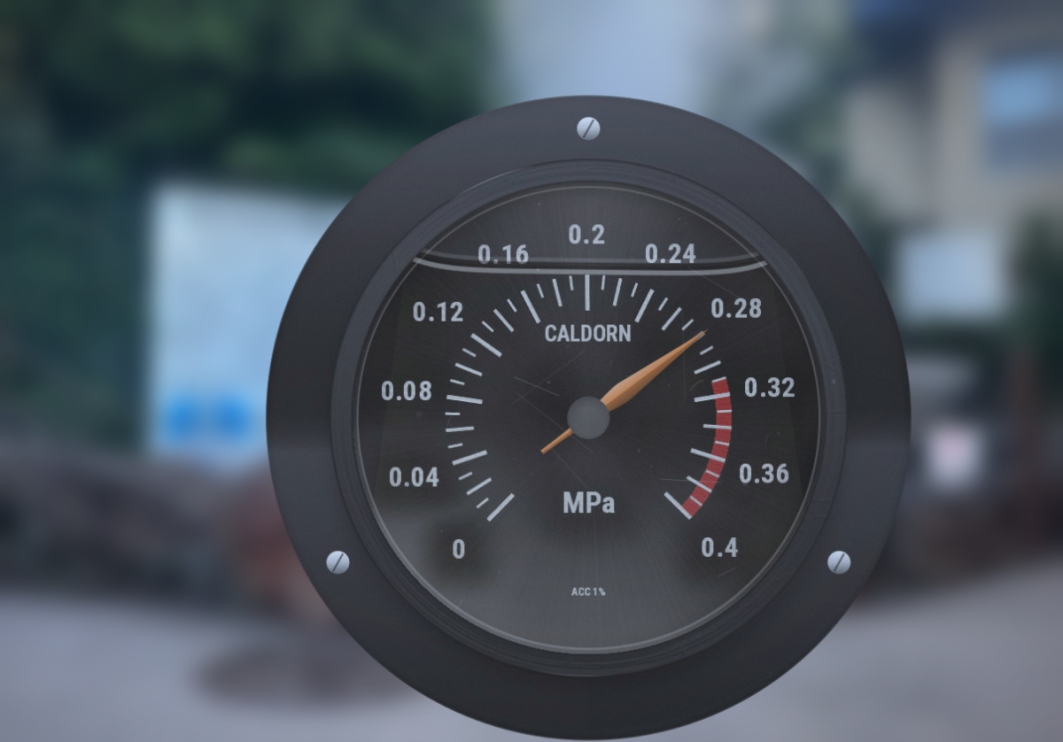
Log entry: 0.28 MPa
